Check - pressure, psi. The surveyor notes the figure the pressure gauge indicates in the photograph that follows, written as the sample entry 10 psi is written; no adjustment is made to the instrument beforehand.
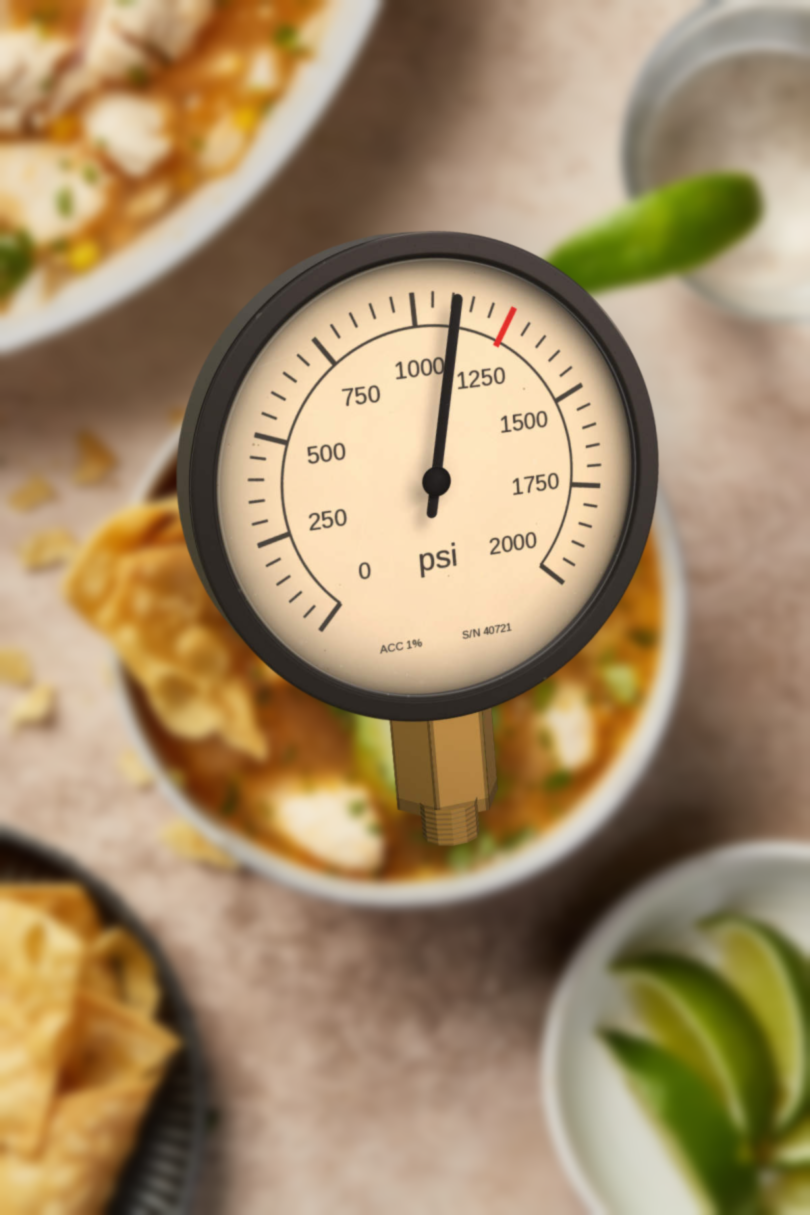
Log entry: 1100 psi
